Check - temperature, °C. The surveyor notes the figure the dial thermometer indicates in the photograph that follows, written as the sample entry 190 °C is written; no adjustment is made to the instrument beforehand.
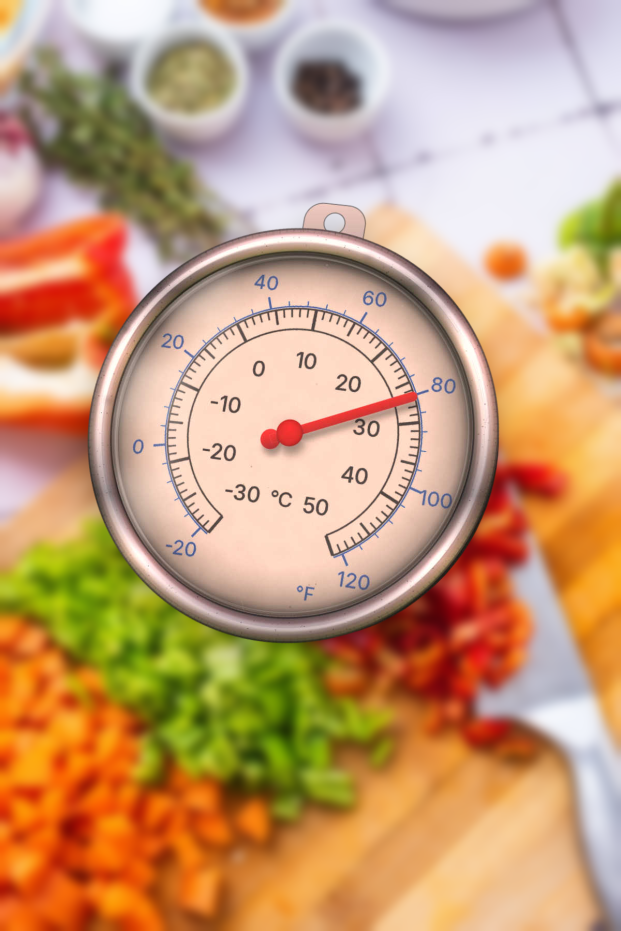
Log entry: 27 °C
